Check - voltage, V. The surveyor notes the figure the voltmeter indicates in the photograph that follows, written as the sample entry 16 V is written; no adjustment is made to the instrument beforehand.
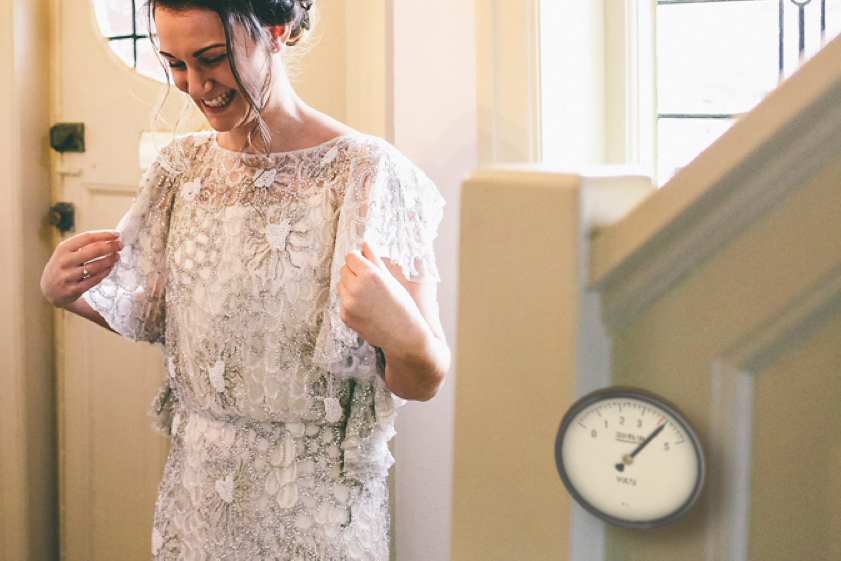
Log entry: 4 V
